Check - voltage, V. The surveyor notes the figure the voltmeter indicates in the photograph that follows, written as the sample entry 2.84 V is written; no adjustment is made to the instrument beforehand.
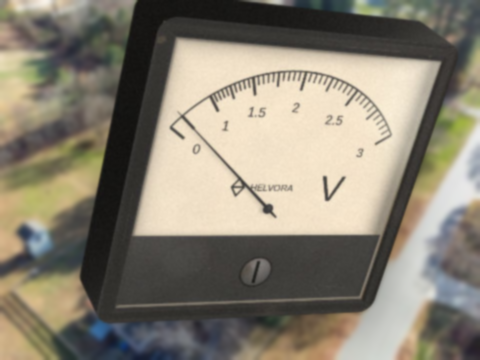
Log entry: 0.5 V
